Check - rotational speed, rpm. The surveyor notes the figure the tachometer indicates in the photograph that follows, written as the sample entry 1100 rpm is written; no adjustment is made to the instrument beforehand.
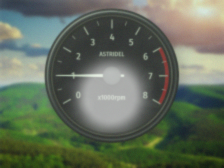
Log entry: 1000 rpm
